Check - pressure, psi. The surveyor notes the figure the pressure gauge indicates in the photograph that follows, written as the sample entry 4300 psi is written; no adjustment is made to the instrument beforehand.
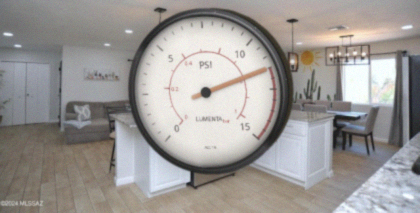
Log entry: 11.5 psi
